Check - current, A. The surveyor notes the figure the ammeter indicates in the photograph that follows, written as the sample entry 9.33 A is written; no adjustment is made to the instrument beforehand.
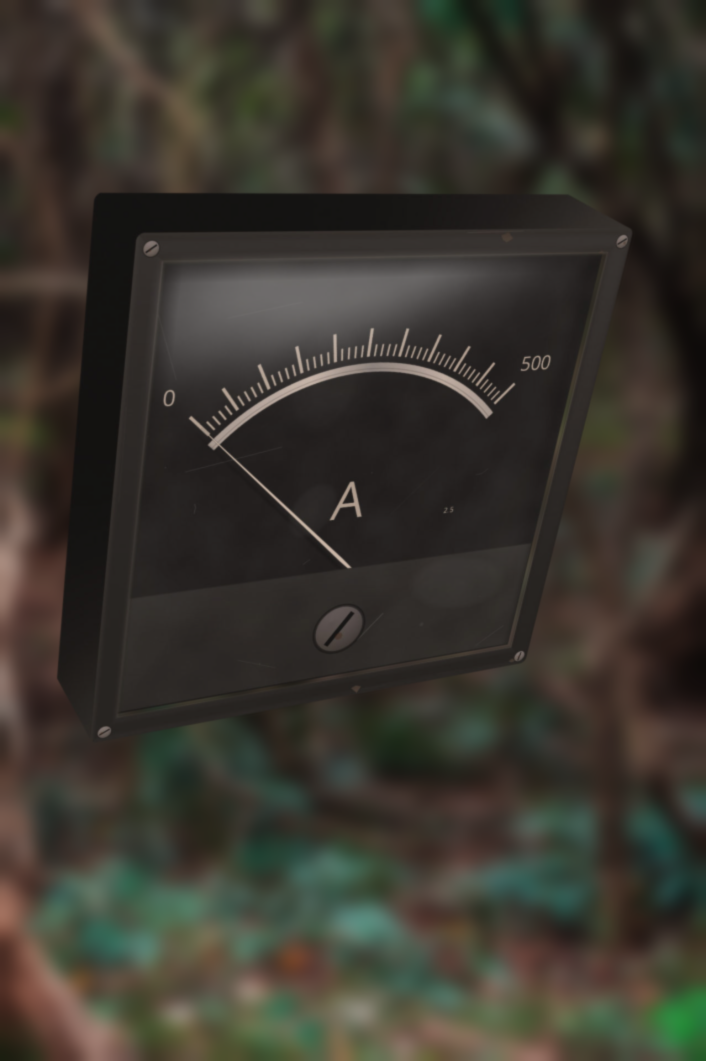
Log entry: 0 A
